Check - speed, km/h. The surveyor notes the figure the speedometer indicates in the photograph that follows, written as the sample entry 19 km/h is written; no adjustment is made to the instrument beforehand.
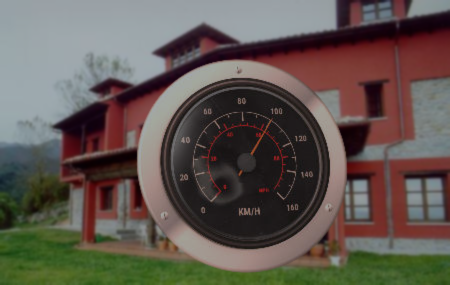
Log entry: 100 km/h
